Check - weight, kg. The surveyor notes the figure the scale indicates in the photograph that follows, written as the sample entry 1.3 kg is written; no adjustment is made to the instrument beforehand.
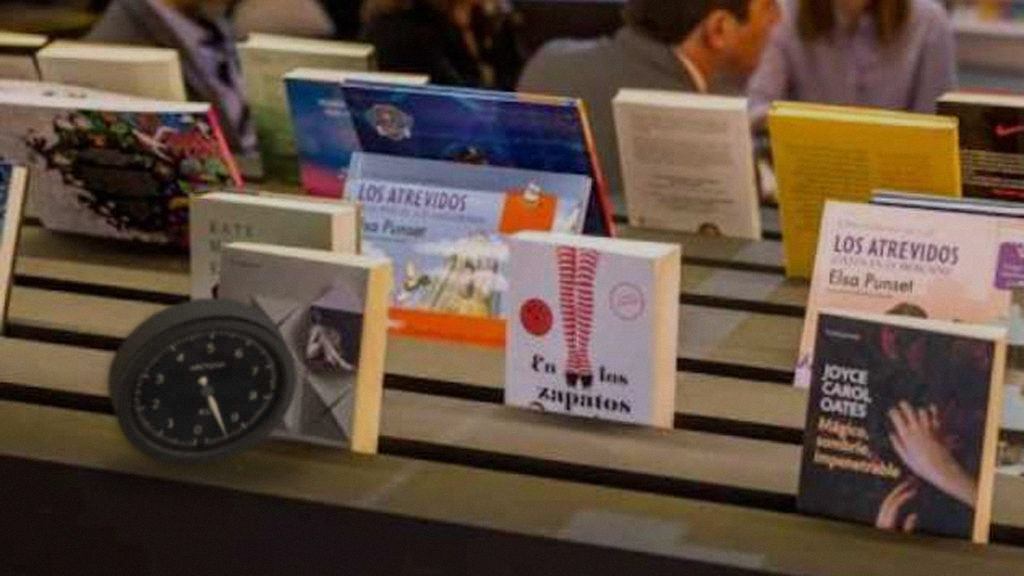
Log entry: 9.5 kg
